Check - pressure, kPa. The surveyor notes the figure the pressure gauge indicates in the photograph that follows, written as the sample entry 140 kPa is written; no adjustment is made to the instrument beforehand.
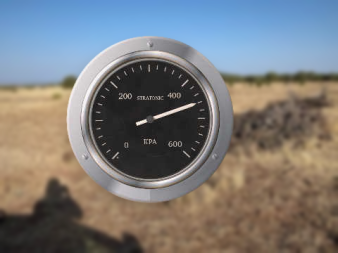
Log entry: 460 kPa
